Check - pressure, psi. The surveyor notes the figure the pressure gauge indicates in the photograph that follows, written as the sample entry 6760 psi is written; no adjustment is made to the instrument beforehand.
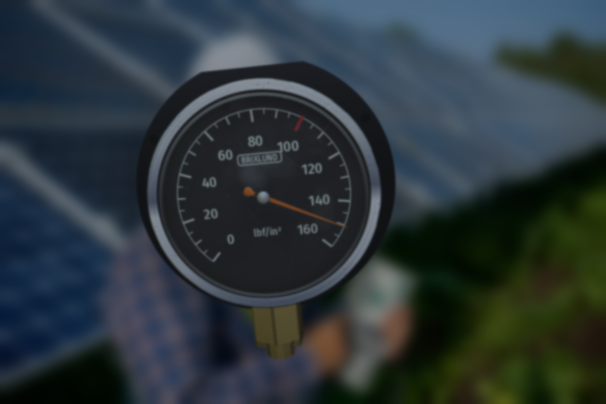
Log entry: 150 psi
